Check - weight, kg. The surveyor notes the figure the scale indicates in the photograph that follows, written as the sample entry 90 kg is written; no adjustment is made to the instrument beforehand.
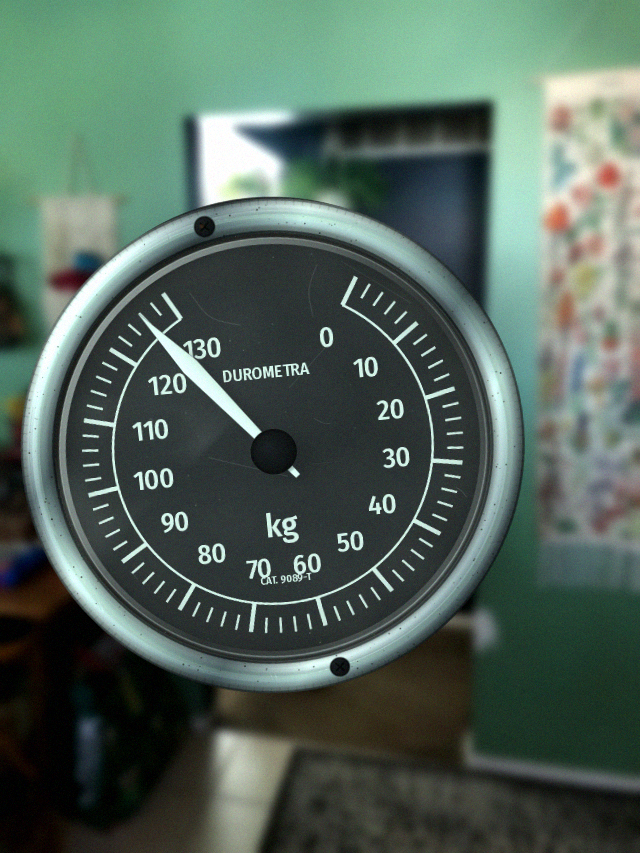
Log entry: 126 kg
